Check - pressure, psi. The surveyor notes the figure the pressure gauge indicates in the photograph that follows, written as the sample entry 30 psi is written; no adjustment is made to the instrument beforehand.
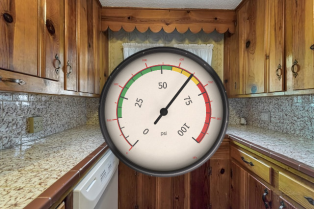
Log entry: 65 psi
